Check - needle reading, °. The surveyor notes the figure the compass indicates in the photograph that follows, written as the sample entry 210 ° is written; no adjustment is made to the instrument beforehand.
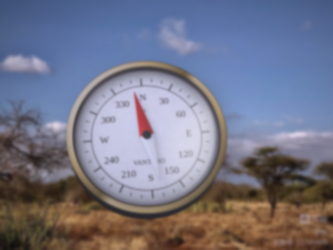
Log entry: 350 °
